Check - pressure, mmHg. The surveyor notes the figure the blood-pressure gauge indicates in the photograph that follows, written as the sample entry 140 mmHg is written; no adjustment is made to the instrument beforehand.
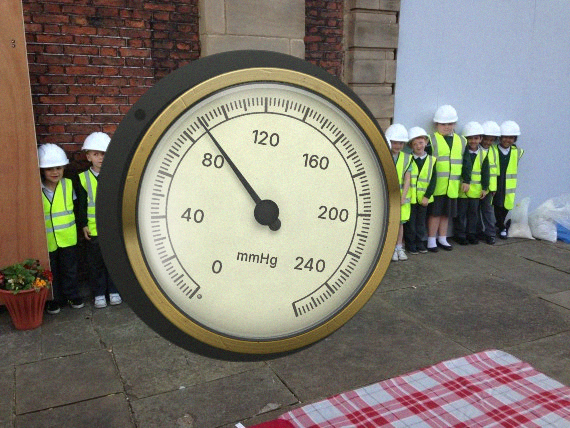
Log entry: 88 mmHg
